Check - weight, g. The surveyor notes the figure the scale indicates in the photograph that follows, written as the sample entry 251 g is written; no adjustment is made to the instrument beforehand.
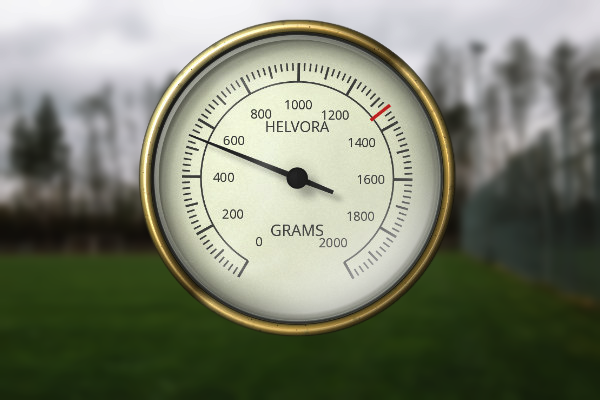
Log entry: 540 g
